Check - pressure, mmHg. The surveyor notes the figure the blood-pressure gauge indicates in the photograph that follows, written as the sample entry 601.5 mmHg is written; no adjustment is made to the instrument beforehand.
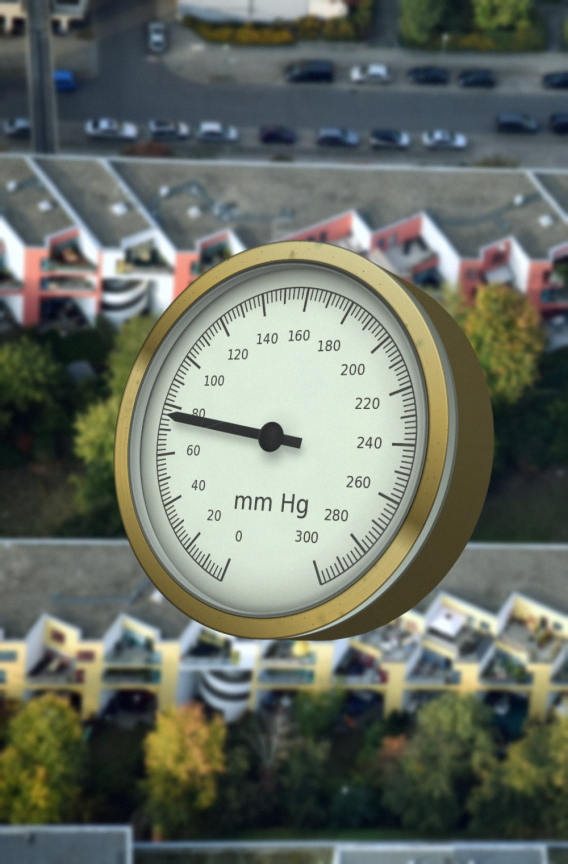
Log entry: 76 mmHg
